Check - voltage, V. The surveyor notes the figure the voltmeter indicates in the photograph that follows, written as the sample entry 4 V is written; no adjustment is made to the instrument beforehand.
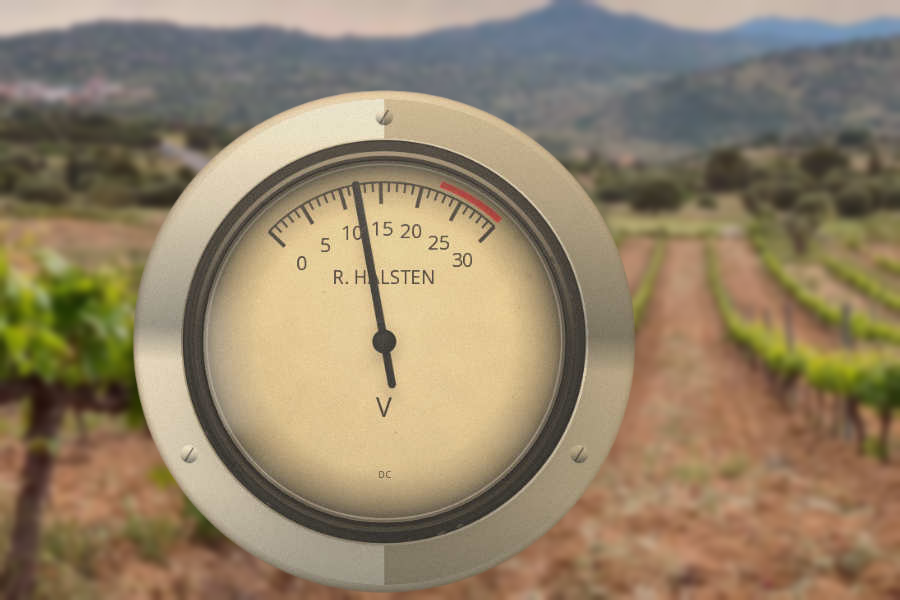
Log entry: 12 V
